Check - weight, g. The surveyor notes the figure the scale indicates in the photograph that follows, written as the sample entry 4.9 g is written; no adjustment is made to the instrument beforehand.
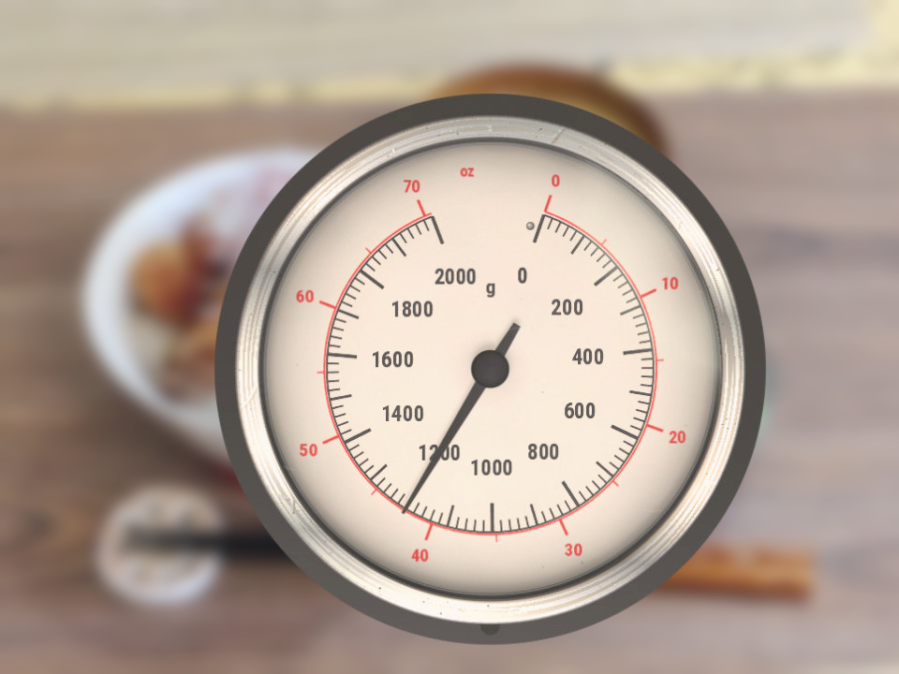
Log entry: 1200 g
